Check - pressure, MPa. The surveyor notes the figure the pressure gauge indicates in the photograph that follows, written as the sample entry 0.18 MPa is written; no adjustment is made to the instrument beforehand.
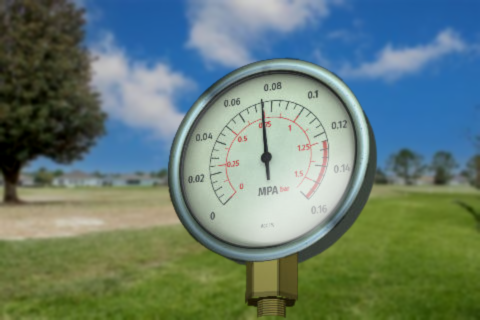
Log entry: 0.075 MPa
